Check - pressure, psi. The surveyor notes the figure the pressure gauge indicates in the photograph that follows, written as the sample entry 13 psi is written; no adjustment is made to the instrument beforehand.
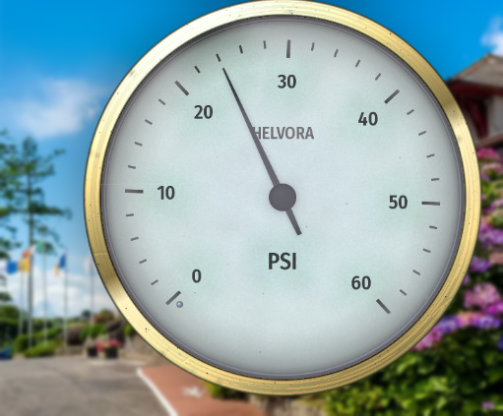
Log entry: 24 psi
